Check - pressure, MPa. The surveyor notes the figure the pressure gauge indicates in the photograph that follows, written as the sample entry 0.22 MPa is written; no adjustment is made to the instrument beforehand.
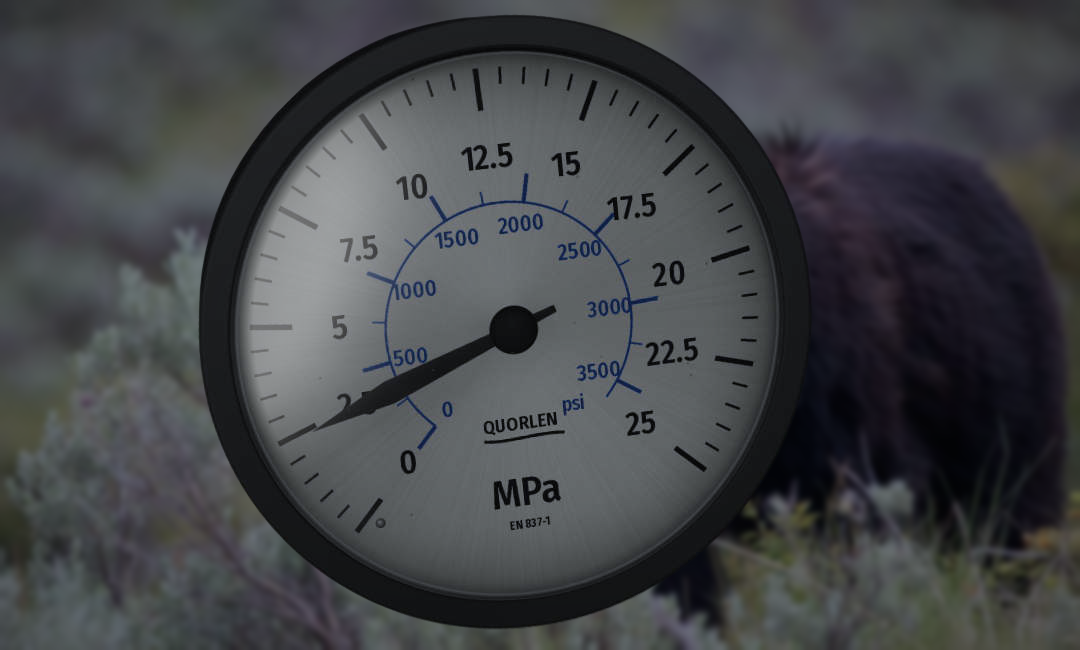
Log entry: 2.5 MPa
